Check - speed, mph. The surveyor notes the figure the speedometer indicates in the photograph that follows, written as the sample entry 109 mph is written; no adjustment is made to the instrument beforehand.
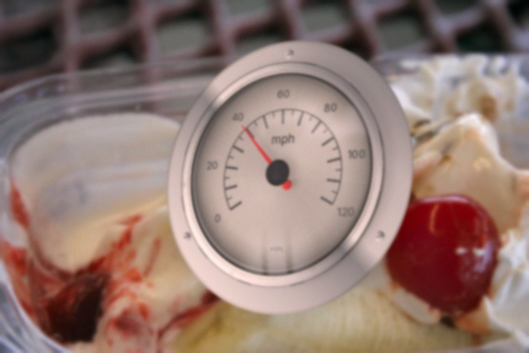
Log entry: 40 mph
